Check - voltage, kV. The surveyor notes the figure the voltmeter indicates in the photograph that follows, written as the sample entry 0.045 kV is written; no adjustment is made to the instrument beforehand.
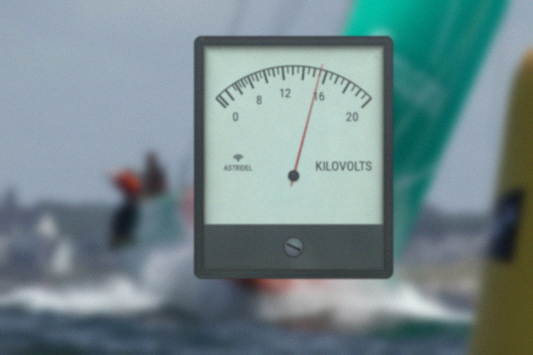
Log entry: 15.5 kV
